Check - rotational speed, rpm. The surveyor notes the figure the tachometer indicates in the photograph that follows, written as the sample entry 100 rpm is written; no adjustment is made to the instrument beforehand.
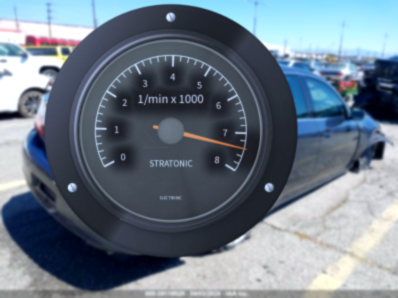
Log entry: 7400 rpm
